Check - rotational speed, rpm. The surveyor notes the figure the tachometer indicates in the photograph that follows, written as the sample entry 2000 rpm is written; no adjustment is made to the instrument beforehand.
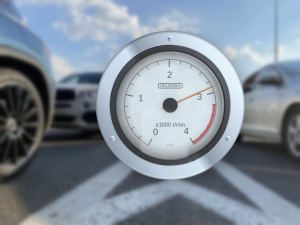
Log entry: 2900 rpm
